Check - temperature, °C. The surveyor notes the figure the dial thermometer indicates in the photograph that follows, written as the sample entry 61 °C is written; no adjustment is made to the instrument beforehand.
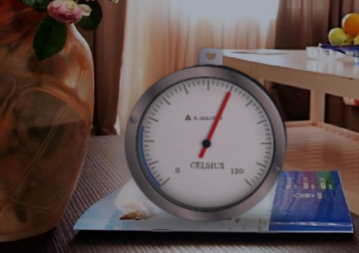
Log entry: 70 °C
